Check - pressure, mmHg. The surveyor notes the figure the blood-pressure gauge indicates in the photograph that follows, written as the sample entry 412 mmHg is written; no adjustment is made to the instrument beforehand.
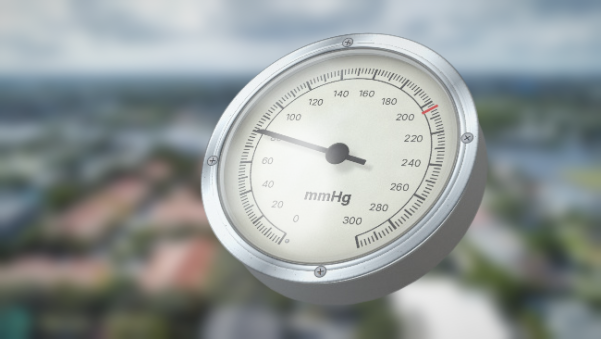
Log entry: 80 mmHg
